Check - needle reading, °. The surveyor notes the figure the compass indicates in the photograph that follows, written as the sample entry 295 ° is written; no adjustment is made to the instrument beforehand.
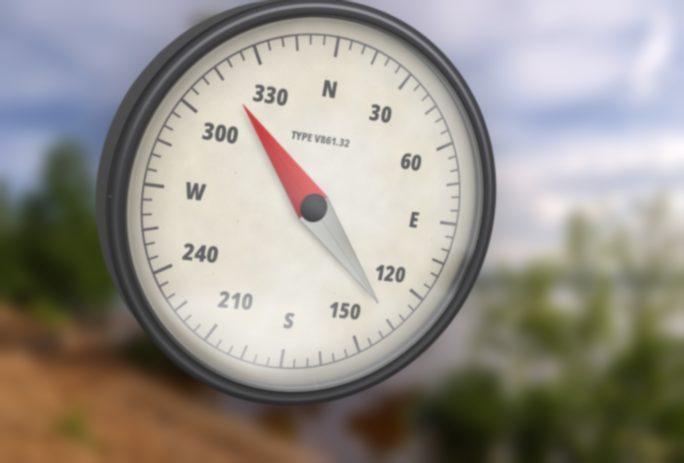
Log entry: 315 °
